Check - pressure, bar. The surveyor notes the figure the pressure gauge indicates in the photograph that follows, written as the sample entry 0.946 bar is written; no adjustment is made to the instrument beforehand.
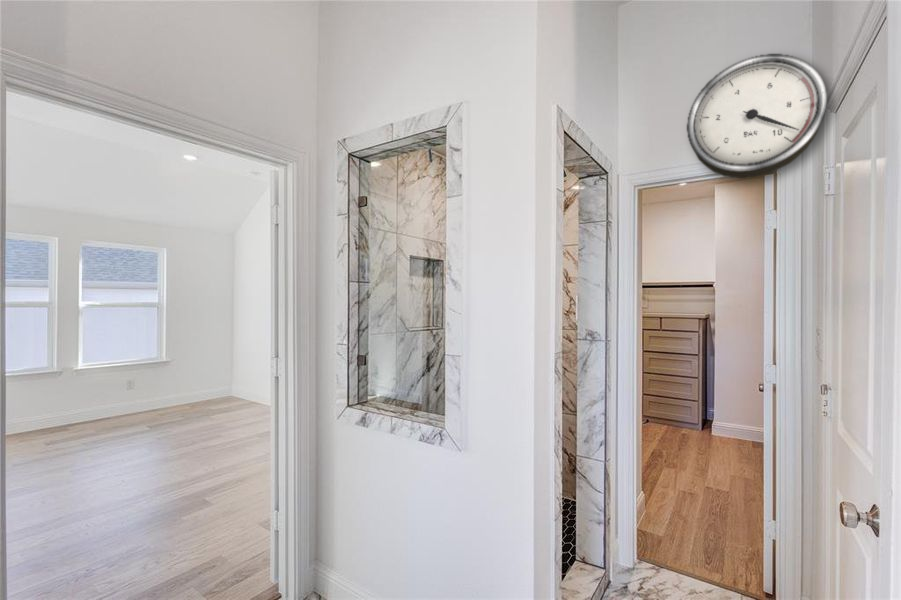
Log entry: 9.5 bar
